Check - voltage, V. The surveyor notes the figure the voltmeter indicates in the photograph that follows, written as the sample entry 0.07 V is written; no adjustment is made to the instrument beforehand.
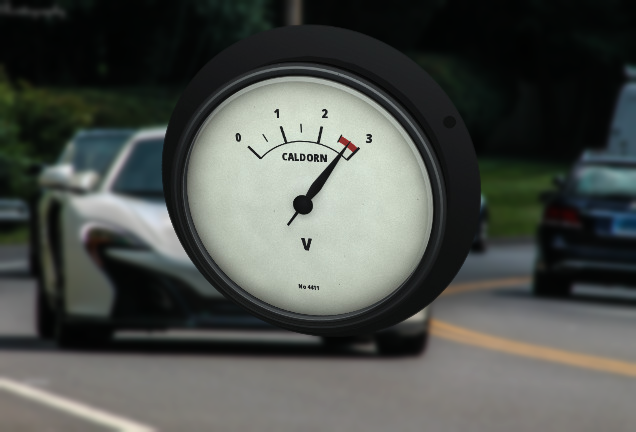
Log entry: 2.75 V
